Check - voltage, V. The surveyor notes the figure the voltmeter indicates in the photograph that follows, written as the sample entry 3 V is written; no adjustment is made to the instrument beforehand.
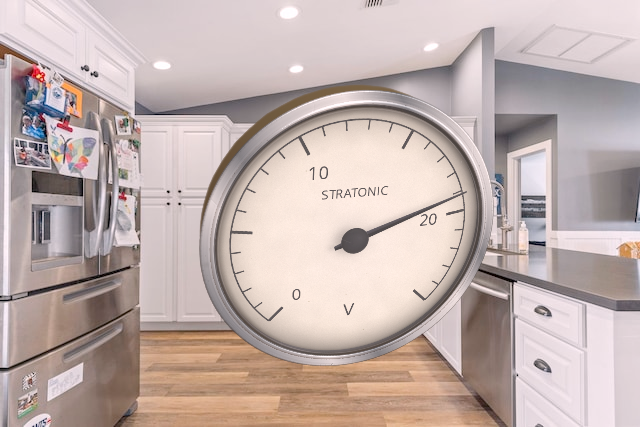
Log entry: 19 V
